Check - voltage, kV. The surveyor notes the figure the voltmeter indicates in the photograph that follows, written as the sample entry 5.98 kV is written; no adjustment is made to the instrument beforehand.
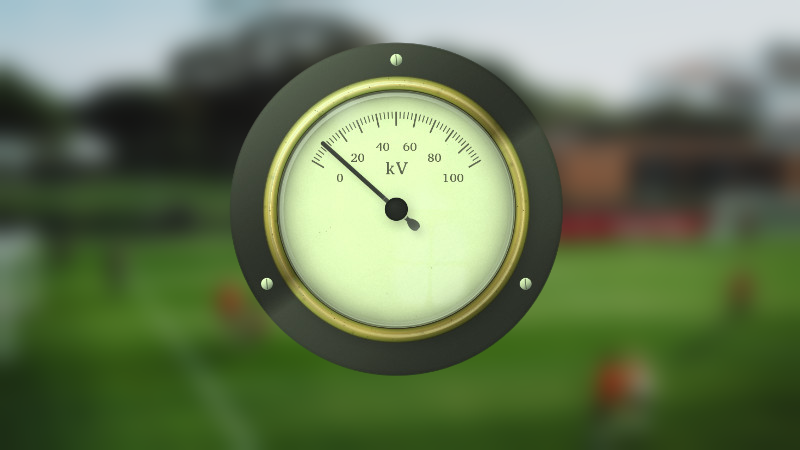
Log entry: 10 kV
